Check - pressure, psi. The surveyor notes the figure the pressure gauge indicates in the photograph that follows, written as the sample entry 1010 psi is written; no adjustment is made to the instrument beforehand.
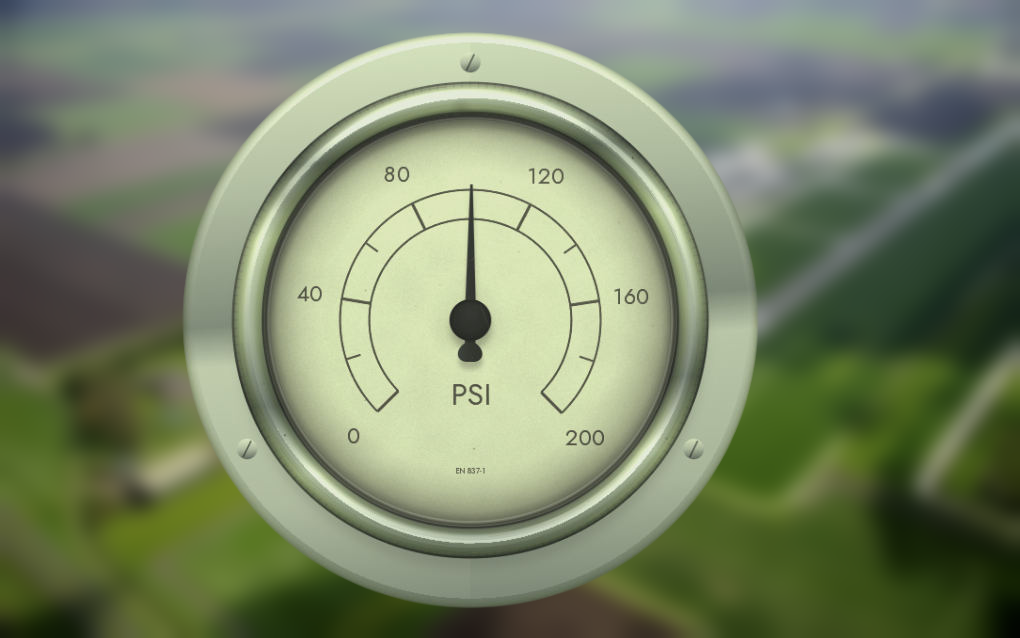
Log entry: 100 psi
